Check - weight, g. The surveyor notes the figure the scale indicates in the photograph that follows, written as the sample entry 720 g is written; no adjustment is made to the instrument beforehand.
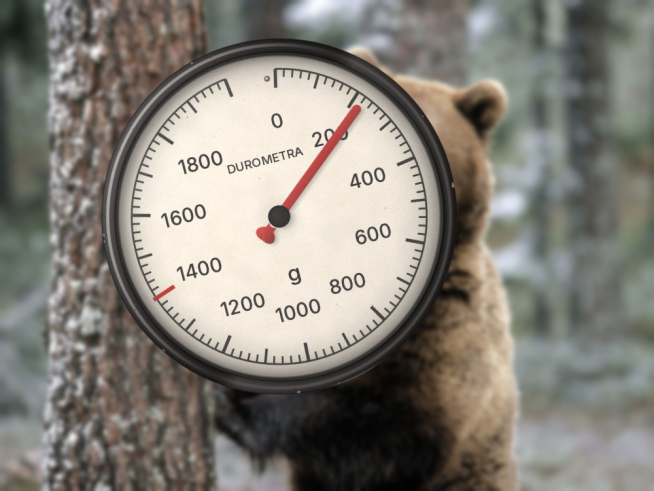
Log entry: 220 g
